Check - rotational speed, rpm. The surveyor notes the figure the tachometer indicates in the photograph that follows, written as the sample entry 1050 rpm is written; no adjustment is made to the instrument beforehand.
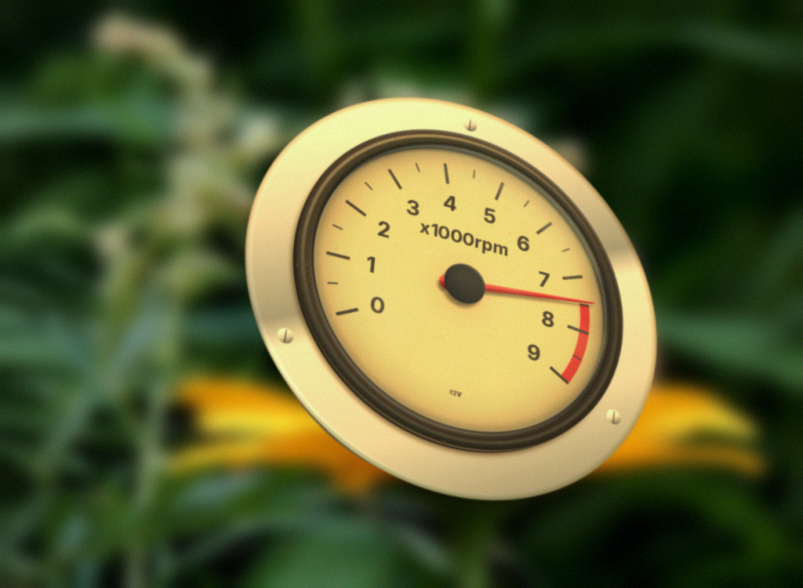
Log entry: 7500 rpm
